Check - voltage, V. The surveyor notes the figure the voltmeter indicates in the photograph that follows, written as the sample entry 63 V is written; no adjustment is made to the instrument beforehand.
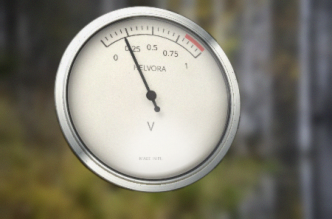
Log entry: 0.2 V
